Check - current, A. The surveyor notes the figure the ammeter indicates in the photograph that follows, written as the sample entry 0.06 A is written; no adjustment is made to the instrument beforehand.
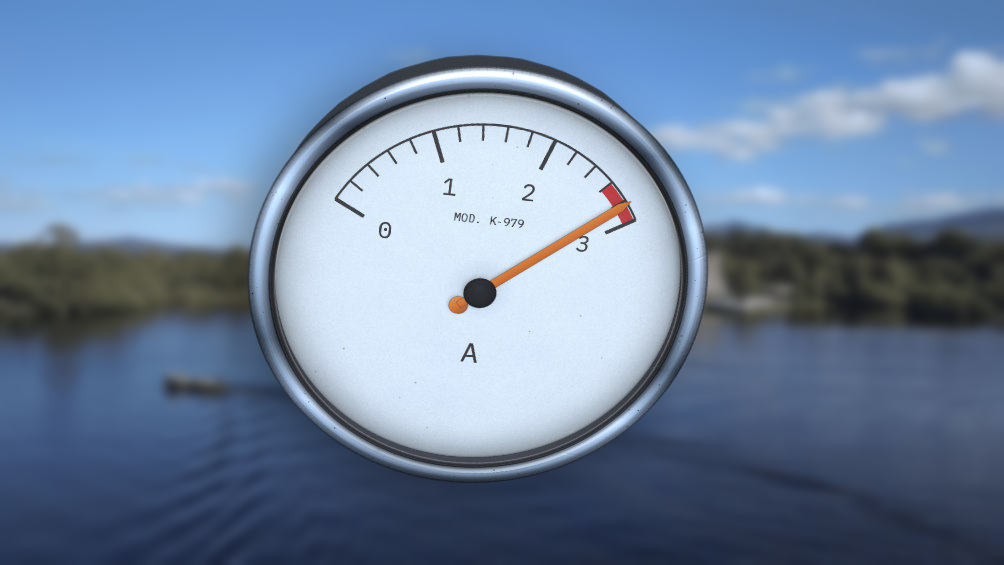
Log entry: 2.8 A
